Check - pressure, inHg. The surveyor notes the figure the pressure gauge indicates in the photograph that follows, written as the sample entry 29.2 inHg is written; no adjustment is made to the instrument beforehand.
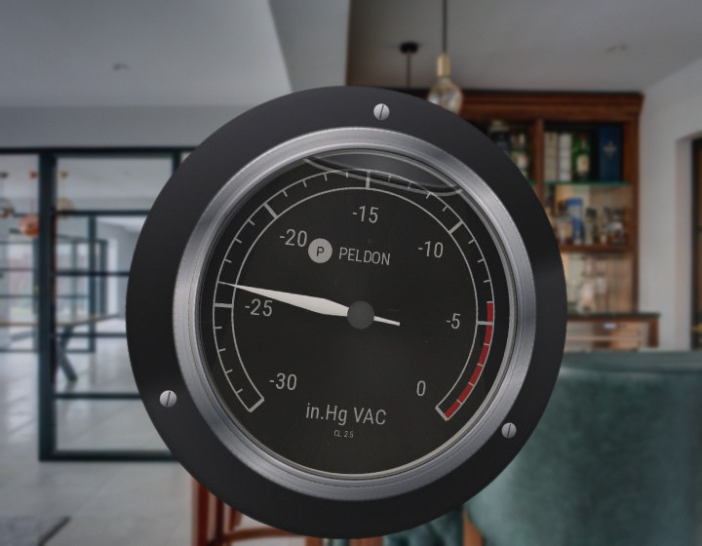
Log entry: -24 inHg
